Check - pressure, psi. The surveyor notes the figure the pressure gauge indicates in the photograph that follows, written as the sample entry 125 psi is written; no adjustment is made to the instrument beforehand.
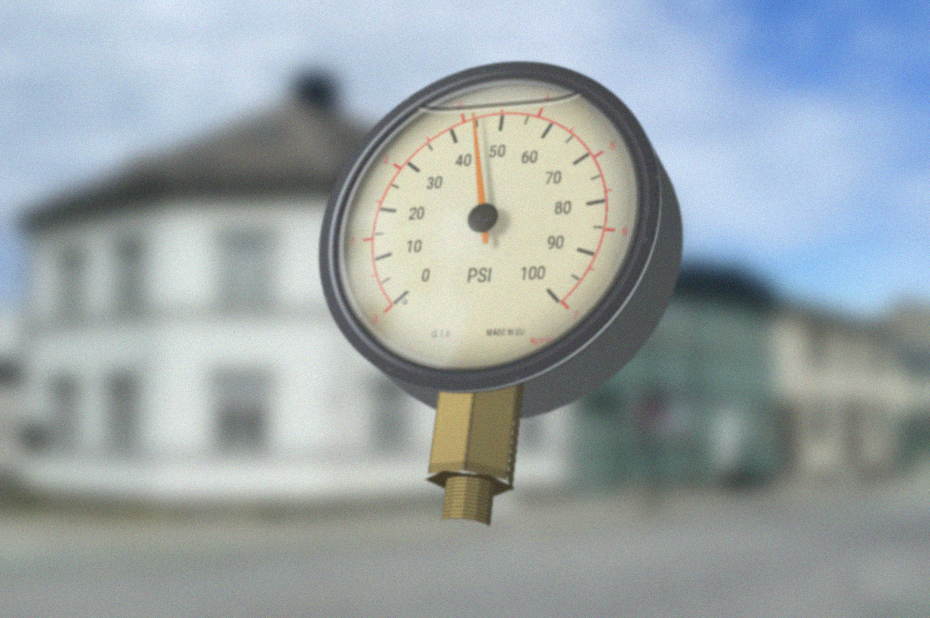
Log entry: 45 psi
